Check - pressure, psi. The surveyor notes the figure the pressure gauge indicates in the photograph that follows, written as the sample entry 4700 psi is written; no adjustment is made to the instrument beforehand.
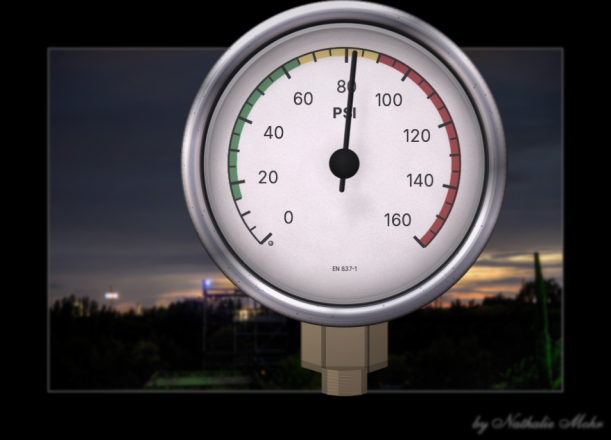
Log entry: 82.5 psi
